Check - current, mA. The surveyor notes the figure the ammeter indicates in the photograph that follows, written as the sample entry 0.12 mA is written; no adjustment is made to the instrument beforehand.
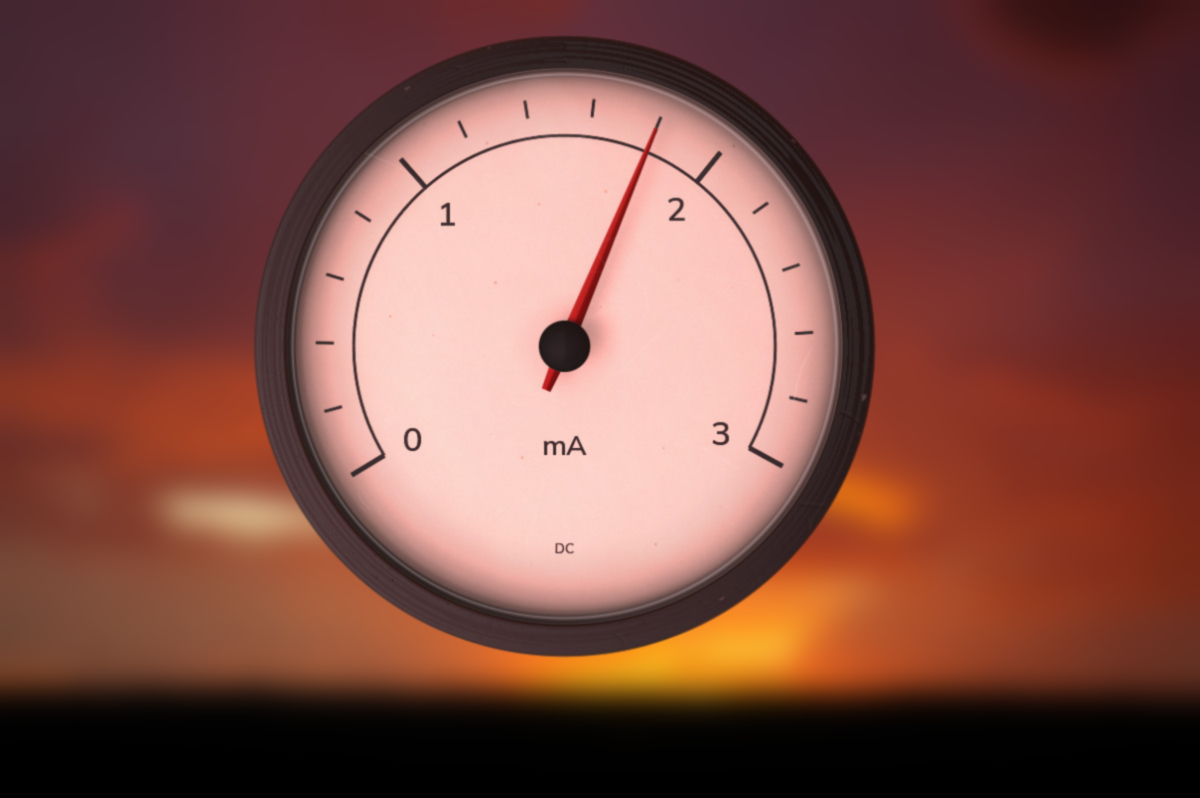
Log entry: 1.8 mA
